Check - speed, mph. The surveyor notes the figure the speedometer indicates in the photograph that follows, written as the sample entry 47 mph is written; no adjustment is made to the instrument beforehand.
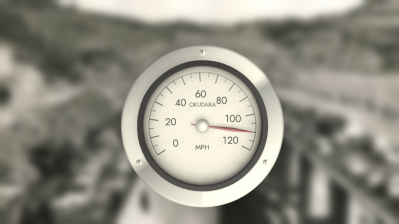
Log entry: 110 mph
